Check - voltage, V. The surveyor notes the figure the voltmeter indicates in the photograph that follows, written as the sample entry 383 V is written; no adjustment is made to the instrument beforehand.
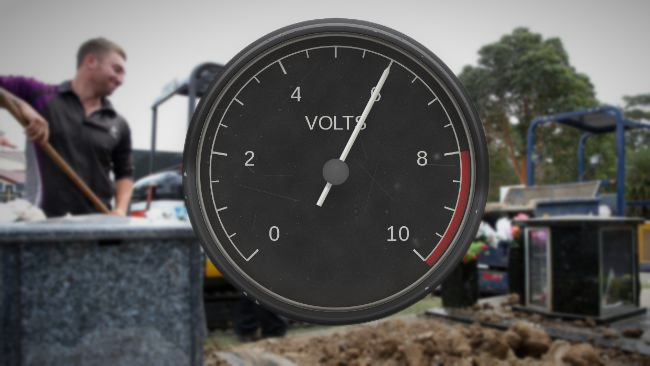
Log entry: 6 V
